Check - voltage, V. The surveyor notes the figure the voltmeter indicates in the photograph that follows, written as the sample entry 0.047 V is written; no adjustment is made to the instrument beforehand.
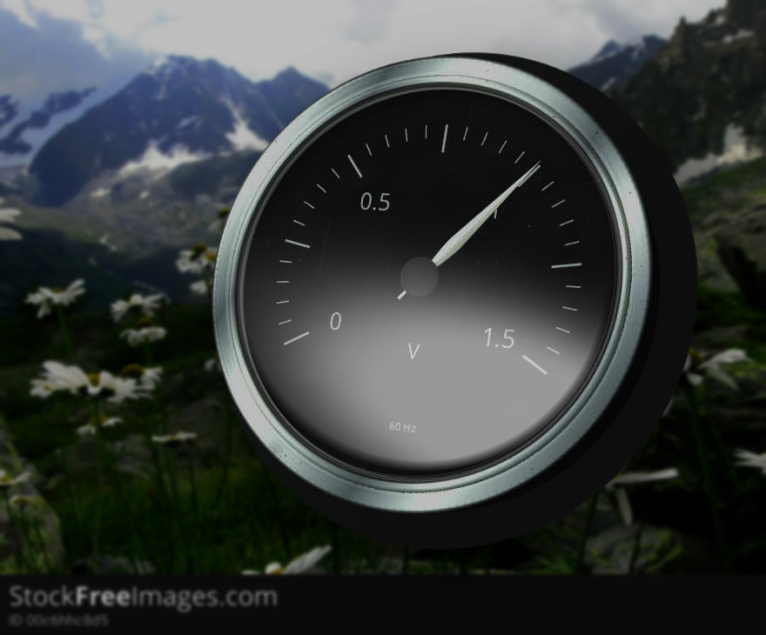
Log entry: 1 V
